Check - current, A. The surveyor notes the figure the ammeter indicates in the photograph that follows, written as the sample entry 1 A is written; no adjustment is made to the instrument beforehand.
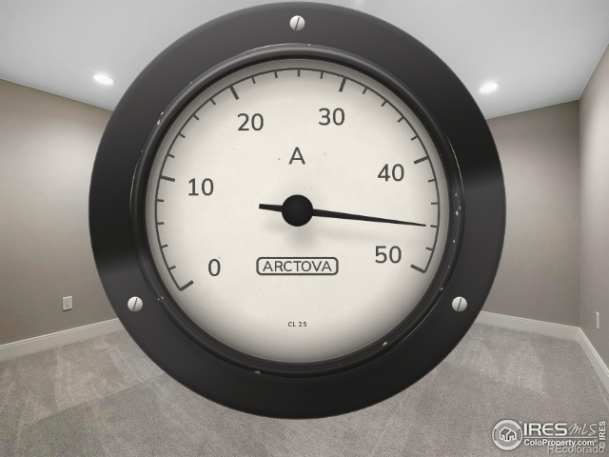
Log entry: 46 A
